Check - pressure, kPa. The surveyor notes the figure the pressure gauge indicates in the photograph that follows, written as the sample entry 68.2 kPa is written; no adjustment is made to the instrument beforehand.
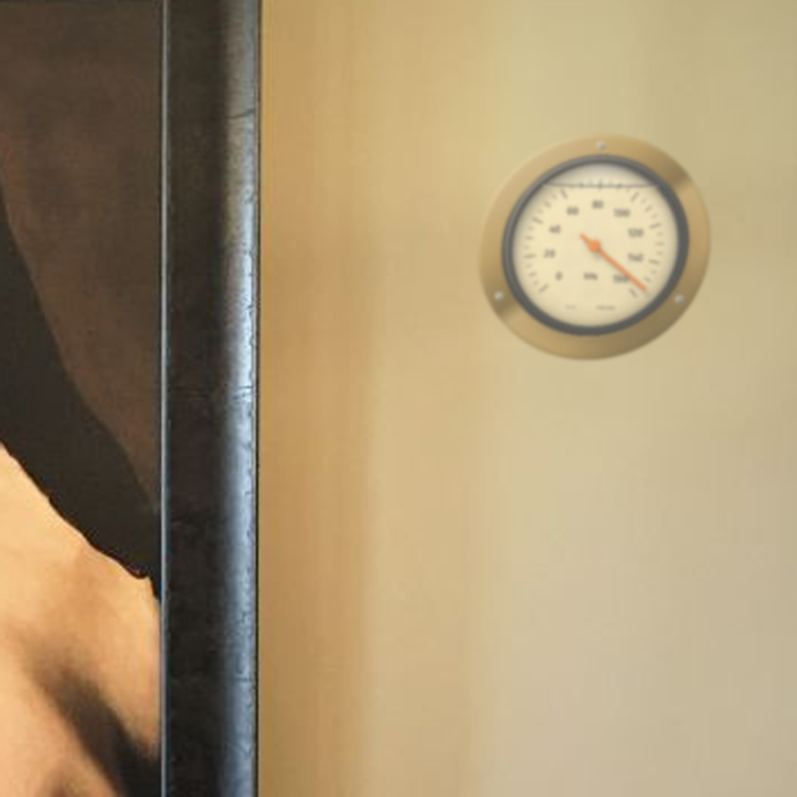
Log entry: 155 kPa
